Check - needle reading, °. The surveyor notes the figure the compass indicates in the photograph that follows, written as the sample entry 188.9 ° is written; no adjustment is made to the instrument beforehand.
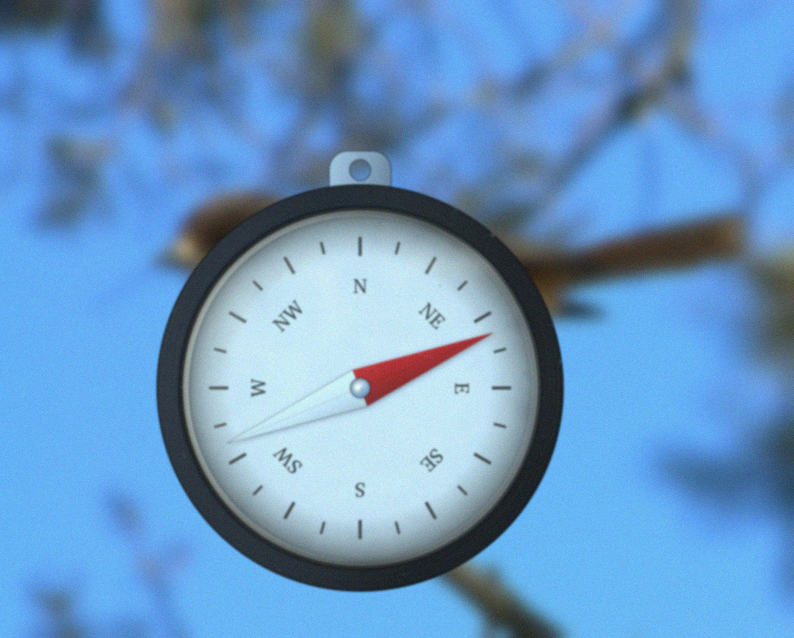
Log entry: 67.5 °
